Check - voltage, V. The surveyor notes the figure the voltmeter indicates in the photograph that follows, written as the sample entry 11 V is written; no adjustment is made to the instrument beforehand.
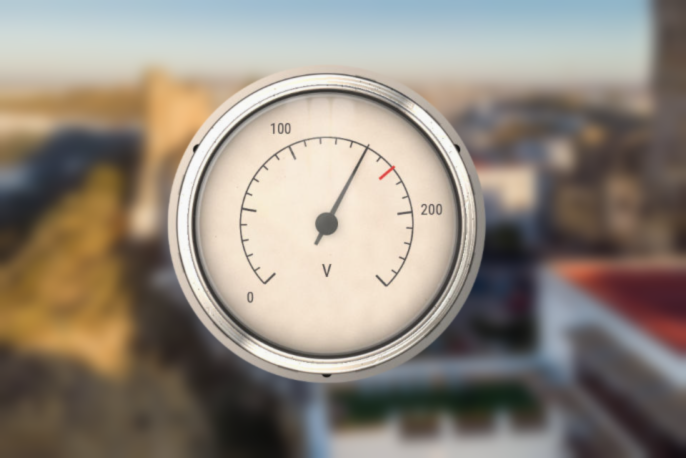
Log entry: 150 V
